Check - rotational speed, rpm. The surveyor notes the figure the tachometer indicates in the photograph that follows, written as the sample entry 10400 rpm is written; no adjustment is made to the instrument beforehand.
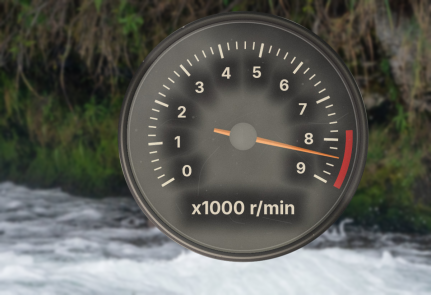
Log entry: 8400 rpm
